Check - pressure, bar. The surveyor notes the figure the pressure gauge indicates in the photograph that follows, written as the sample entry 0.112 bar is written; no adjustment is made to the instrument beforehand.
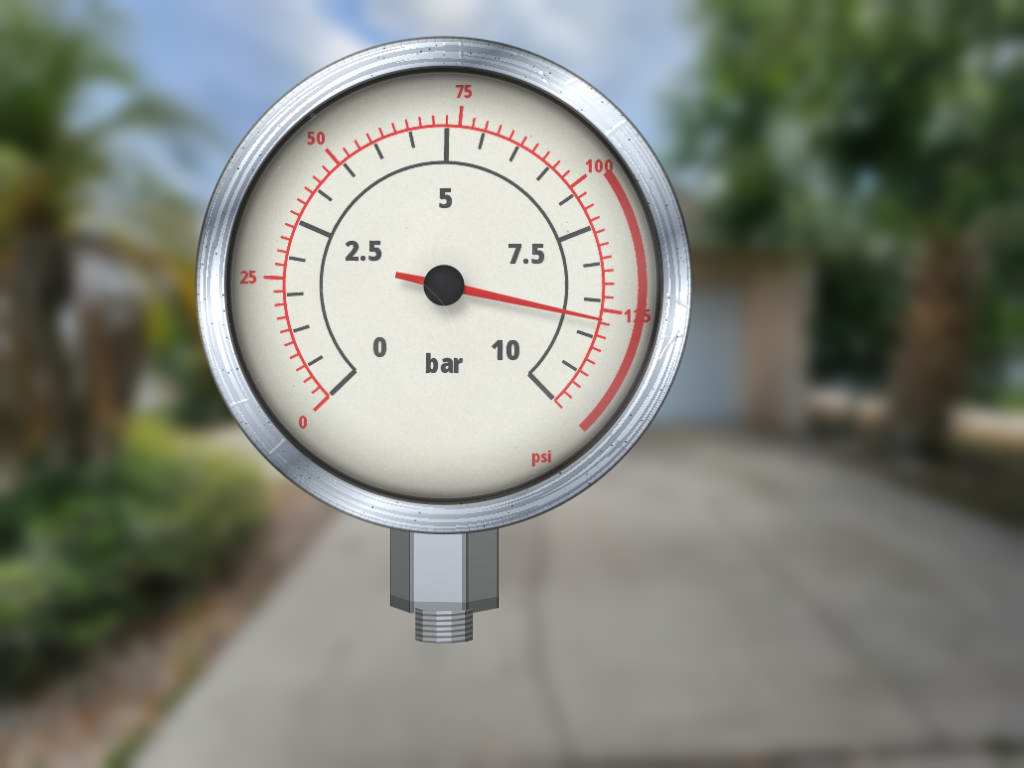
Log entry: 8.75 bar
